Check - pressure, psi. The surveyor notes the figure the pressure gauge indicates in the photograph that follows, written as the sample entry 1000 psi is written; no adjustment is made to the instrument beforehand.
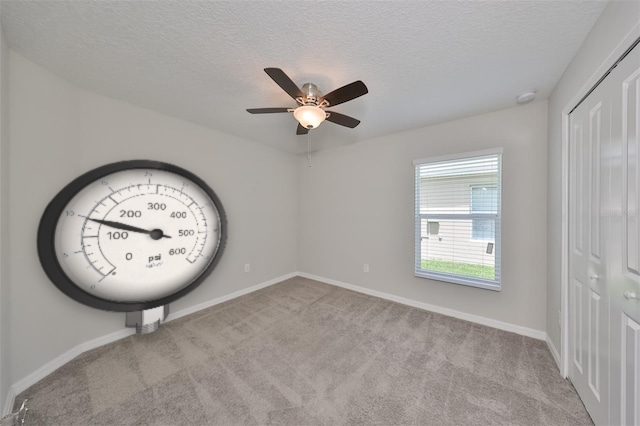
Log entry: 140 psi
